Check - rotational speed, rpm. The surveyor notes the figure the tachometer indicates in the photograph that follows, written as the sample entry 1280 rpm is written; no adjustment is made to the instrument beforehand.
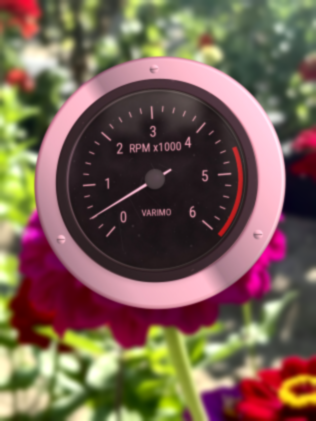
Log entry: 400 rpm
